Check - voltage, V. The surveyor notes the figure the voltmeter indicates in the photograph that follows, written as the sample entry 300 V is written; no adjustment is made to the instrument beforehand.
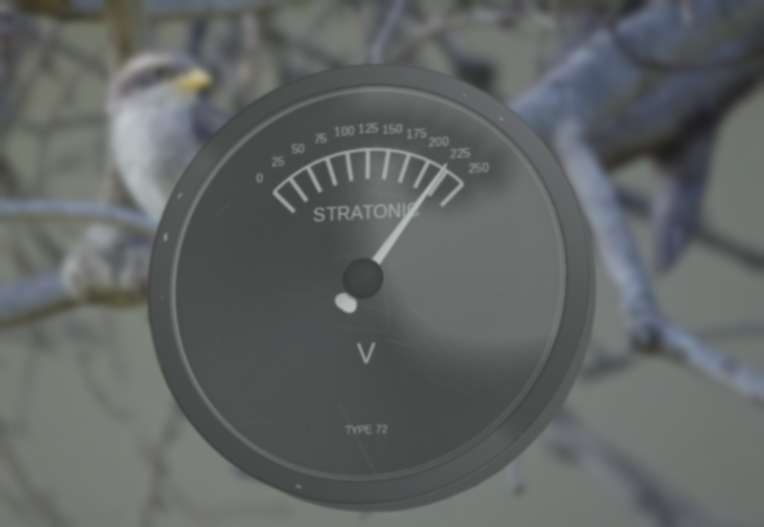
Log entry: 225 V
